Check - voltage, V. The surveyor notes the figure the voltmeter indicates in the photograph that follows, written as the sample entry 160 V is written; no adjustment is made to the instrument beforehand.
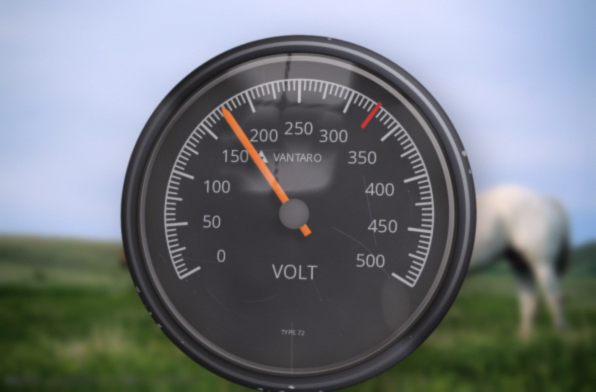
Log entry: 175 V
